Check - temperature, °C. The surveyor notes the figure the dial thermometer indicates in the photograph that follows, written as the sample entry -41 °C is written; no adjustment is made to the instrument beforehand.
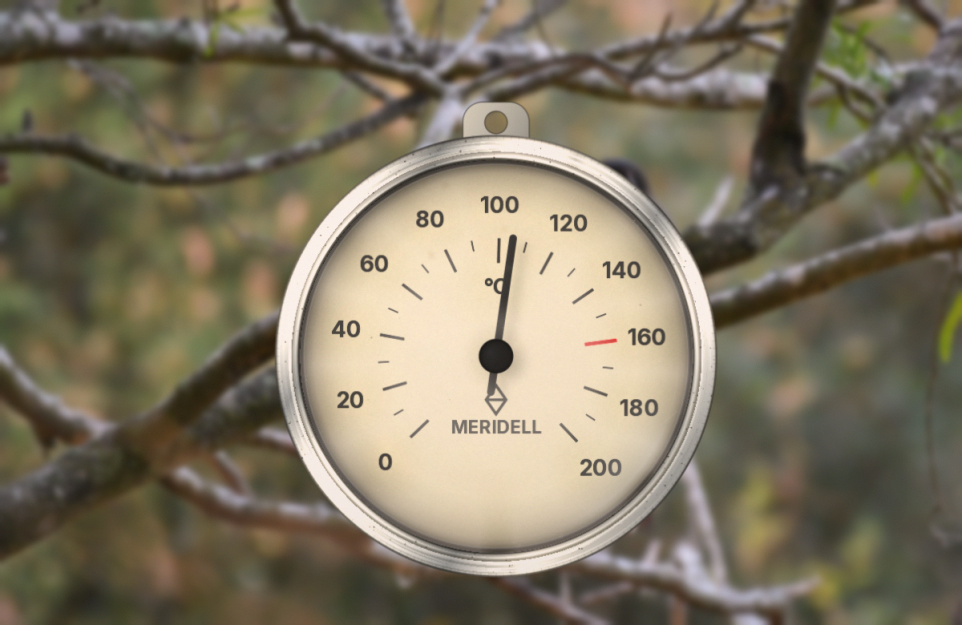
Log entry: 105 °C
